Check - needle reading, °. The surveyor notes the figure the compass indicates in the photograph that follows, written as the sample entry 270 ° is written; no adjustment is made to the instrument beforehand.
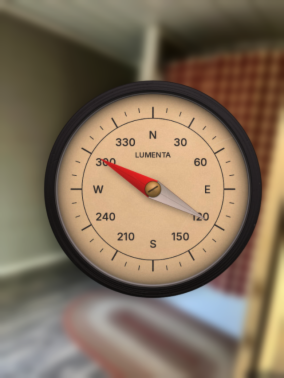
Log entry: 300 °
